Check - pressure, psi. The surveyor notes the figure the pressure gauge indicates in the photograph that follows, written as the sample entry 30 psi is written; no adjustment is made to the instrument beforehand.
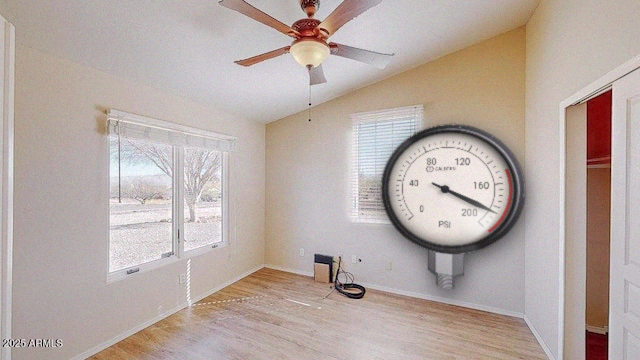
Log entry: 185 psi
